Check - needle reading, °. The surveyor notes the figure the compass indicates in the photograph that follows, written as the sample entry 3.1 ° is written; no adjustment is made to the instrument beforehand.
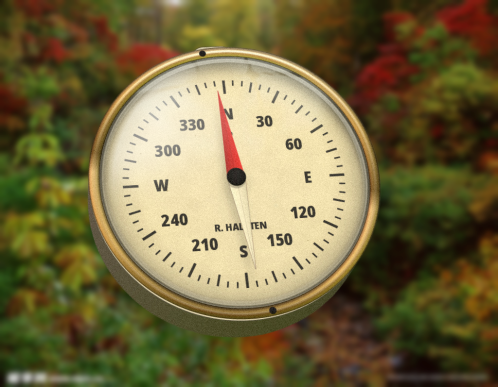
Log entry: 355 °
